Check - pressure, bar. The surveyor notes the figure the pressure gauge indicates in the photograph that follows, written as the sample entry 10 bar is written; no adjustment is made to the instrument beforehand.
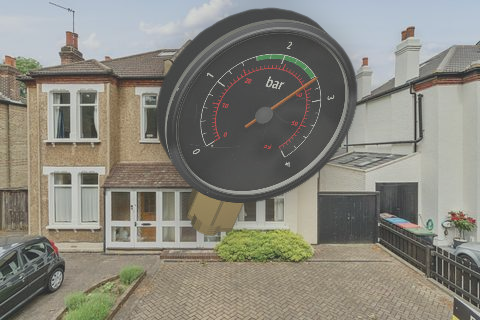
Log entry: 2.6 bar
